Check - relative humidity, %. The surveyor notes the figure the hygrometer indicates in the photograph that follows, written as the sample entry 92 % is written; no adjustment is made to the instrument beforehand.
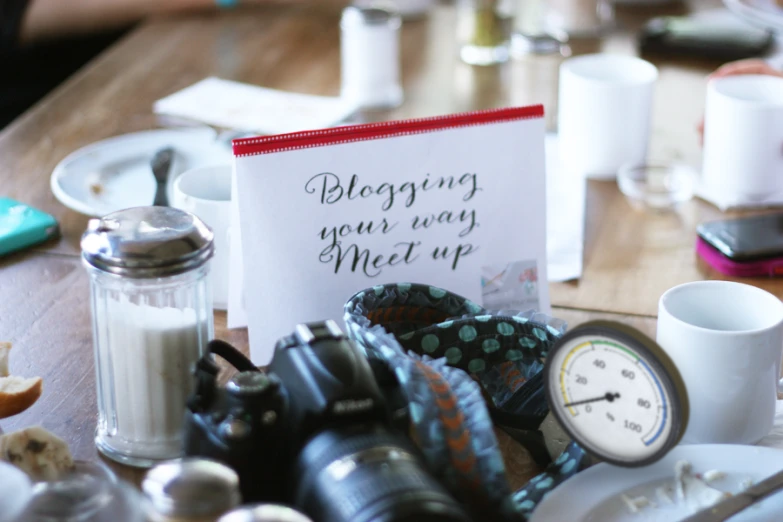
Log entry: 5 %
